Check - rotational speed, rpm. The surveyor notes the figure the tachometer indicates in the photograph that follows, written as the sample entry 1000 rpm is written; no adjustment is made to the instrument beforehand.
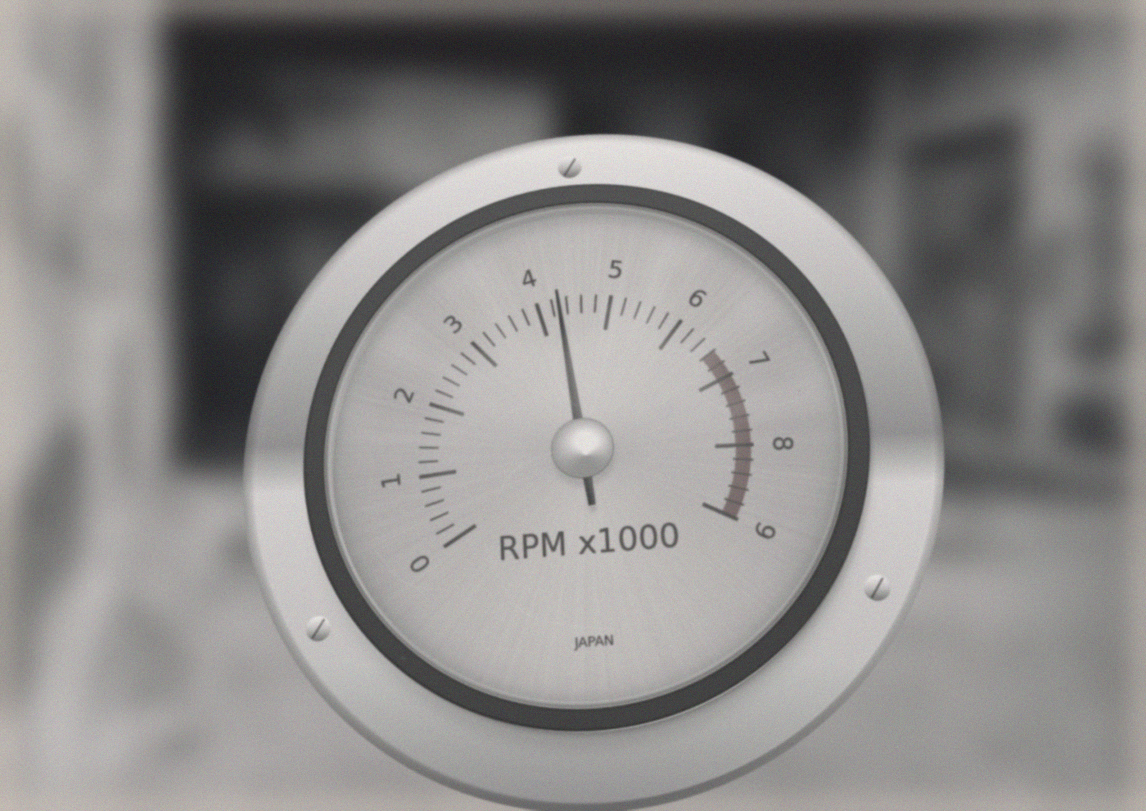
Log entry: 4300 rpm
